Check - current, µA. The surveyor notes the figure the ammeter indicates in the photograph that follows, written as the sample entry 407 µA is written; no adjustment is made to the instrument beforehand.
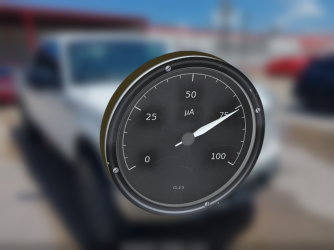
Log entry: 75 µA
